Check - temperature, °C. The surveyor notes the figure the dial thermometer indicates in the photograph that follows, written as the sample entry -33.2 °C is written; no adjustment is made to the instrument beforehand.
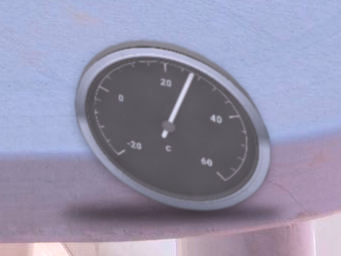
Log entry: 26 °C
